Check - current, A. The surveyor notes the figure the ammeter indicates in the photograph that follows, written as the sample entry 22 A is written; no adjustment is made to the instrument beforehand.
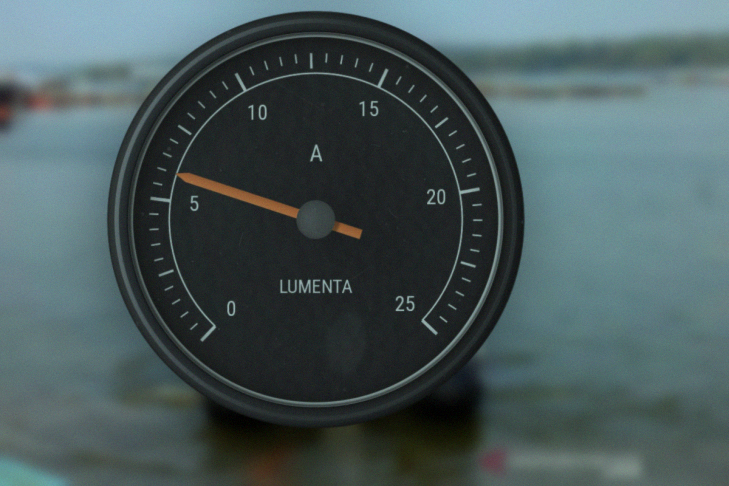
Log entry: 6 A
